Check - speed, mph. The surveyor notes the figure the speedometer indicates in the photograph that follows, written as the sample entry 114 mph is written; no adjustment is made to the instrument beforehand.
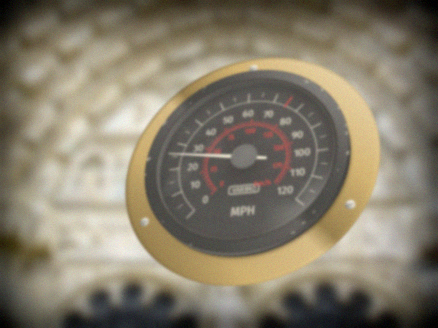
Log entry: 25 mph
